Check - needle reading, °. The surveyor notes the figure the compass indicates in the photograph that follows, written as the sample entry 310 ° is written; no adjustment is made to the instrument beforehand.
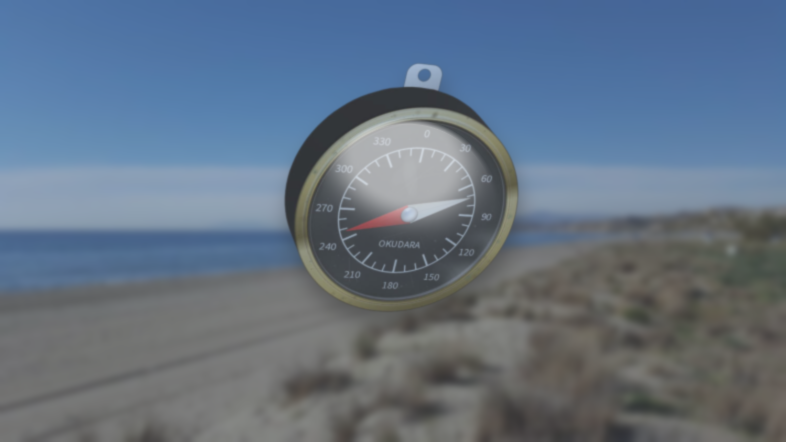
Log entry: 250 °
